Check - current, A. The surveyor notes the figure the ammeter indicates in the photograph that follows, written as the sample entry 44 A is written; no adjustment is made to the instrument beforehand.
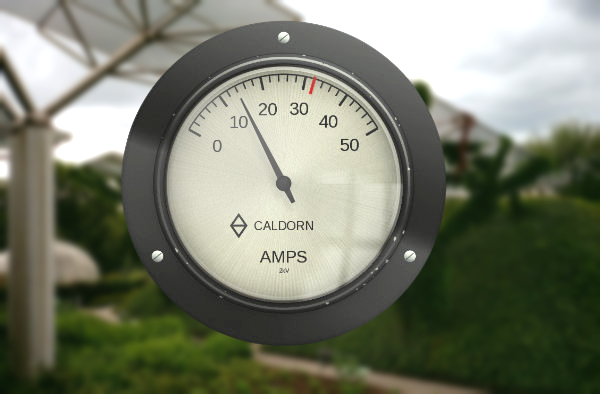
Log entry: 14 A
